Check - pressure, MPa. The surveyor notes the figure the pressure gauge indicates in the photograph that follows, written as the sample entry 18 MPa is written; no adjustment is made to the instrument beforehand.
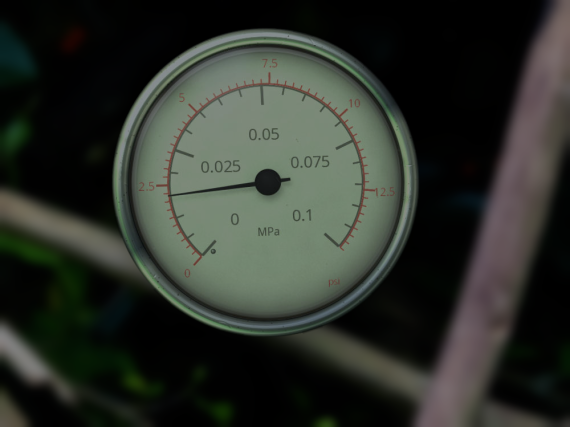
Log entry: 0.015 MPa
